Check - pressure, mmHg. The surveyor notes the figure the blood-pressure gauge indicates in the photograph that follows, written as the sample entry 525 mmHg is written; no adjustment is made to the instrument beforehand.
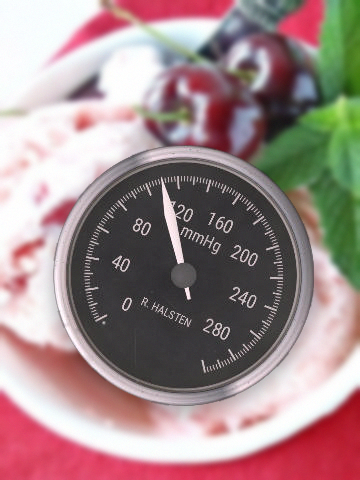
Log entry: 110 mmHg
